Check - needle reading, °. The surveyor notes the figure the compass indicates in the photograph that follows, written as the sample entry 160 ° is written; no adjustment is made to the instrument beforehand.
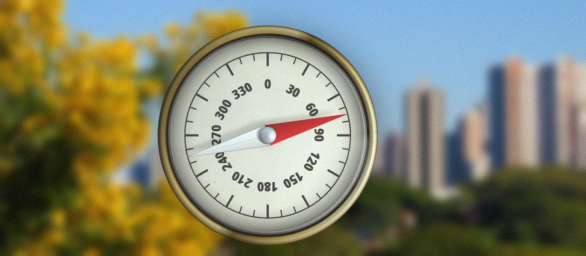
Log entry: 75 °
